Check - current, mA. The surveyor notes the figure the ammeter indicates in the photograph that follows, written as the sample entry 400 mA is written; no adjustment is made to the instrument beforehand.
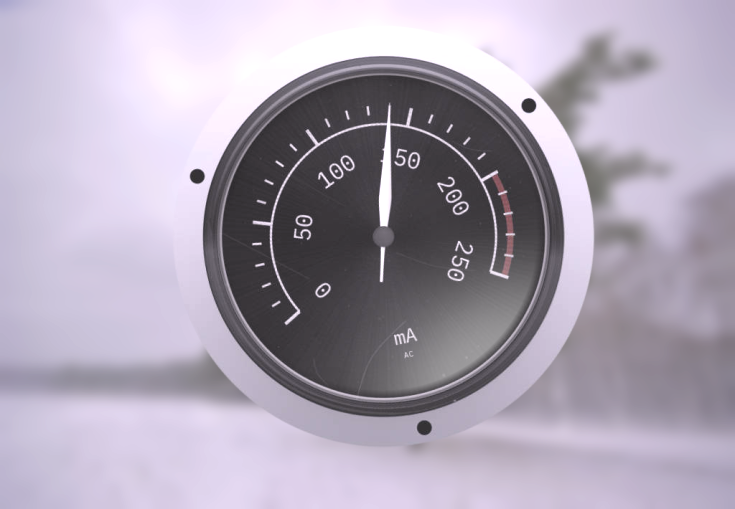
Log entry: 140 mA
